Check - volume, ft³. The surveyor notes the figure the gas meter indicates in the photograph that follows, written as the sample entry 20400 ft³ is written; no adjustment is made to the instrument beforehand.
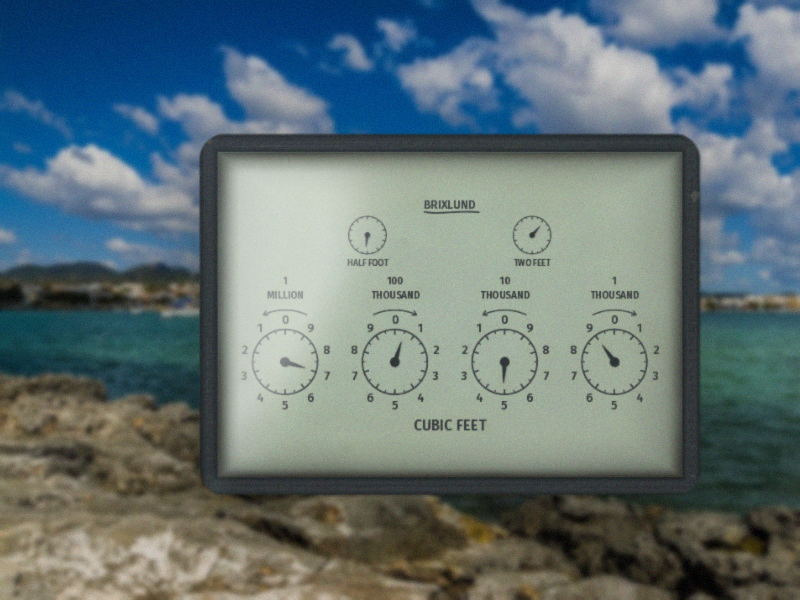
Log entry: 704900 ft³
